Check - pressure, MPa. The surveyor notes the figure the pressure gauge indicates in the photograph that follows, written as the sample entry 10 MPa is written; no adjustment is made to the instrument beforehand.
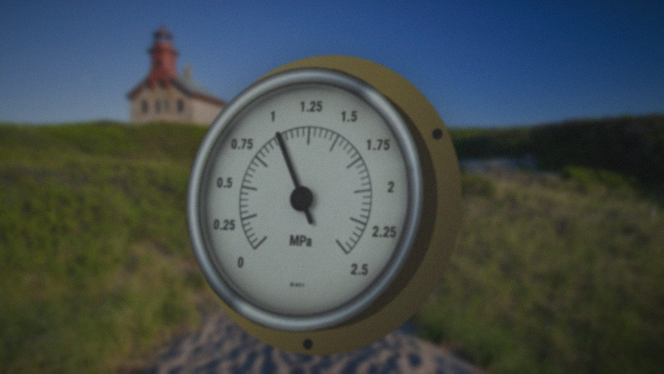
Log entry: 1 MPa
